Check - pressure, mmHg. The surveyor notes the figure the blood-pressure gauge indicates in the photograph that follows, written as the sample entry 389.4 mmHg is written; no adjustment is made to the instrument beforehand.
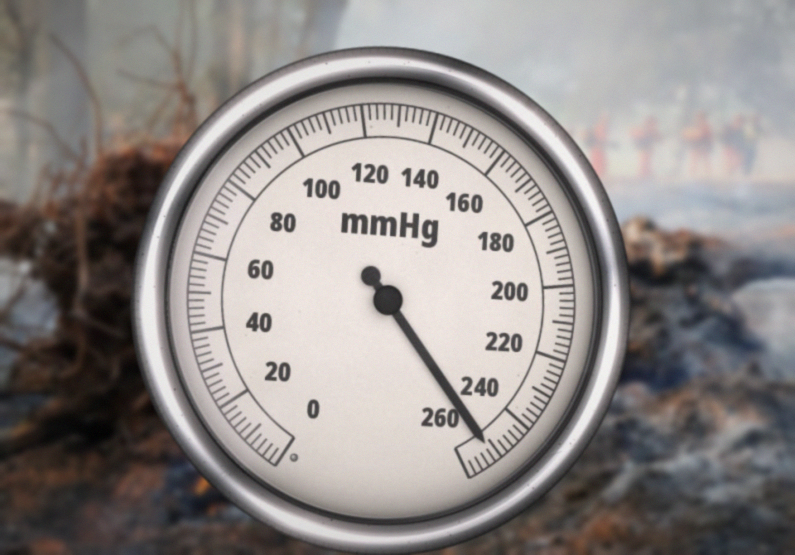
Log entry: 252 mmHg
